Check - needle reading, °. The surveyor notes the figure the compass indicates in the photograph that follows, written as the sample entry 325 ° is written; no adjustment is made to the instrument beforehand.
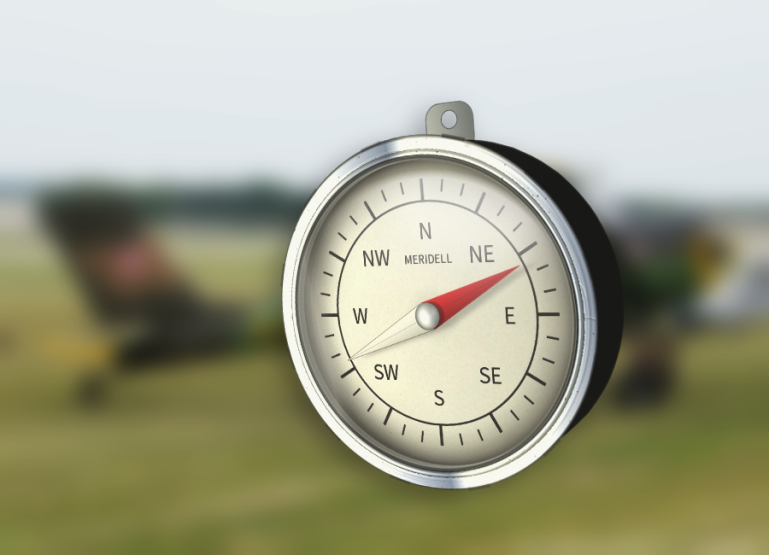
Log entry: 65 °
